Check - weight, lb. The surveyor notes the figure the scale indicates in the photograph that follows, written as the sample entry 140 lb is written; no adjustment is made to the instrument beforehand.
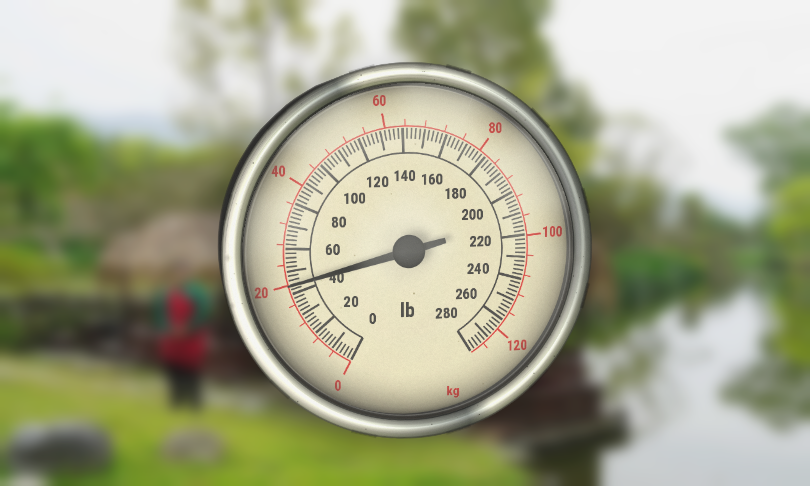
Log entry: 44 lb
